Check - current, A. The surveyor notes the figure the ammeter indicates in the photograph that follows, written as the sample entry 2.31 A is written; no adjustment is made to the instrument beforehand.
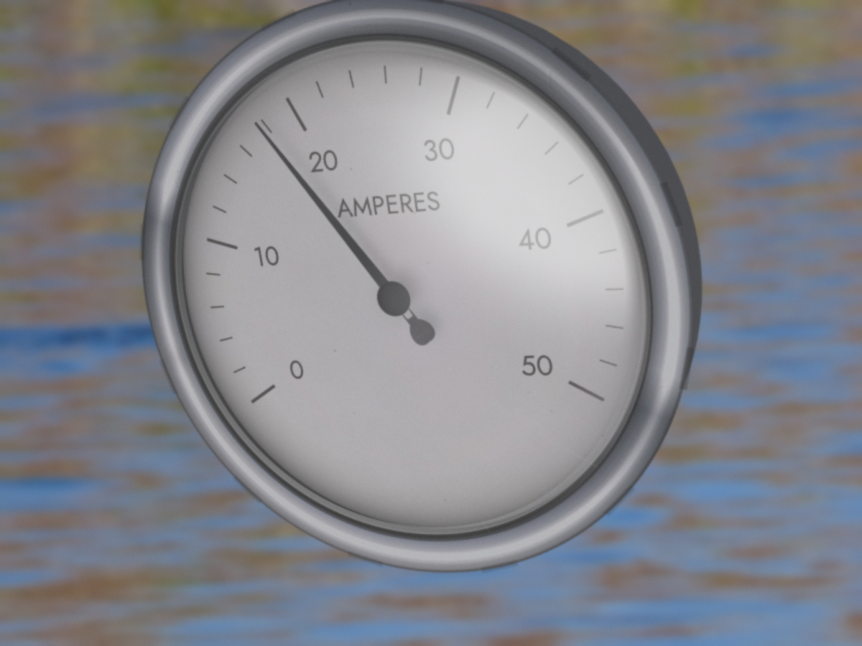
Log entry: 18 A
